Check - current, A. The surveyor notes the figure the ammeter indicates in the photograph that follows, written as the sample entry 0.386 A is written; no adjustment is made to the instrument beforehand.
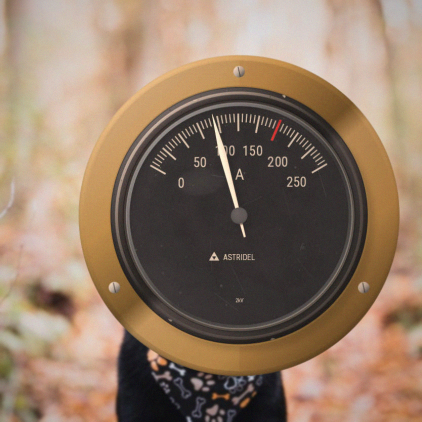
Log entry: 95 A
